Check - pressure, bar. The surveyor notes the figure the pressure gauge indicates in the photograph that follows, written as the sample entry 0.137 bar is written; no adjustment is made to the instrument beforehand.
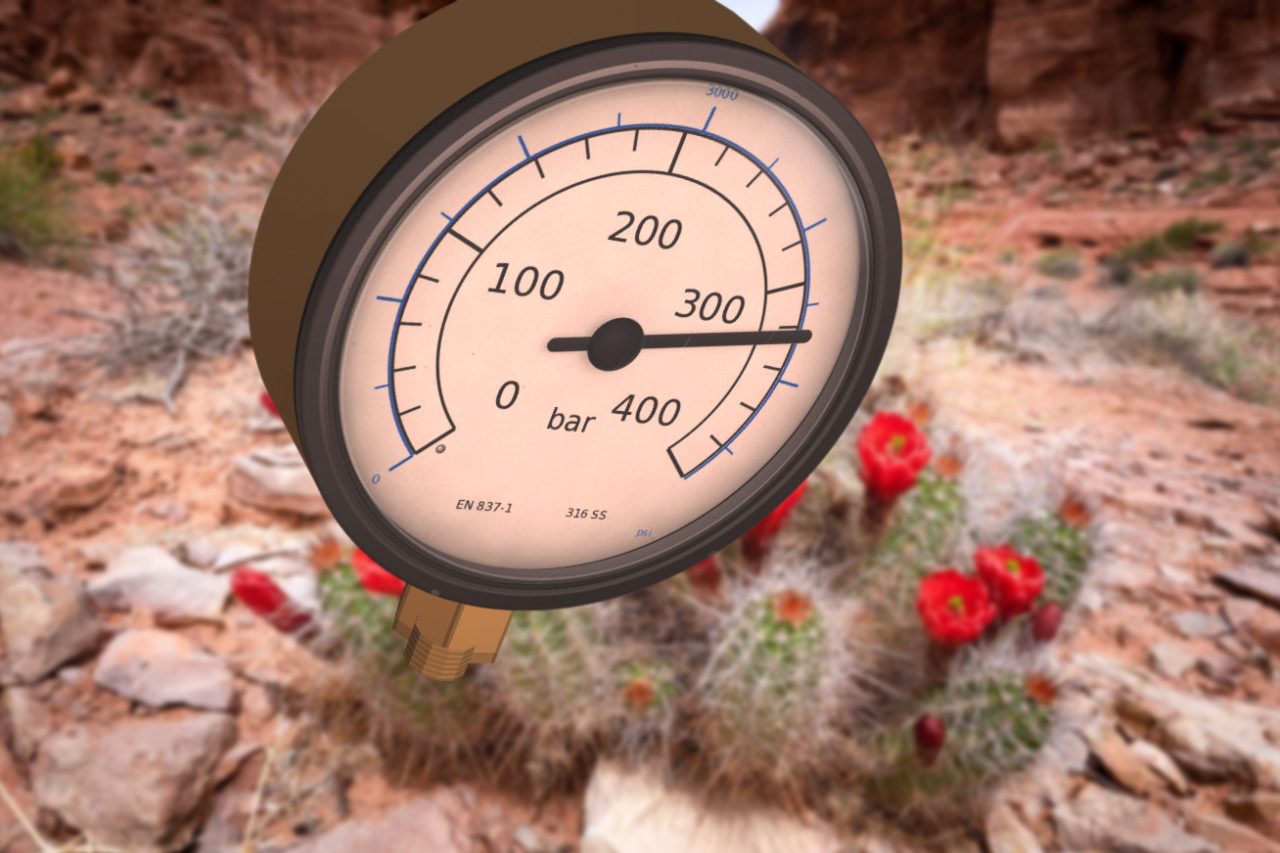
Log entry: 320 bar
